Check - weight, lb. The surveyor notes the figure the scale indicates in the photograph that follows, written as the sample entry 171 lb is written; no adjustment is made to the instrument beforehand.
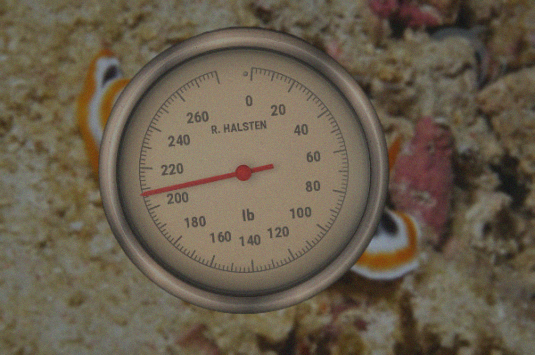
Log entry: 208 lb
